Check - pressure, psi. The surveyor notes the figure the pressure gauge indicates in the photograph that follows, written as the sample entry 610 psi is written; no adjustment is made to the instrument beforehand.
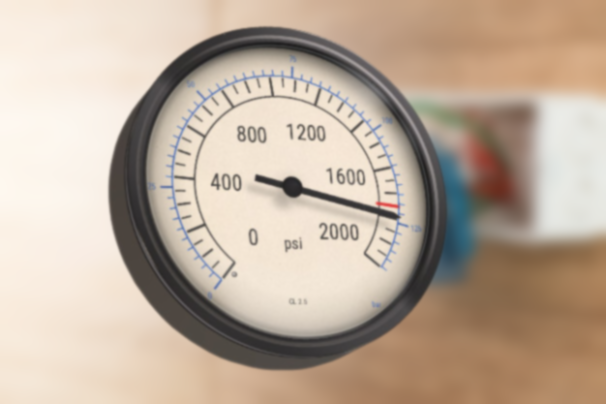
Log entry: 1800 psi
